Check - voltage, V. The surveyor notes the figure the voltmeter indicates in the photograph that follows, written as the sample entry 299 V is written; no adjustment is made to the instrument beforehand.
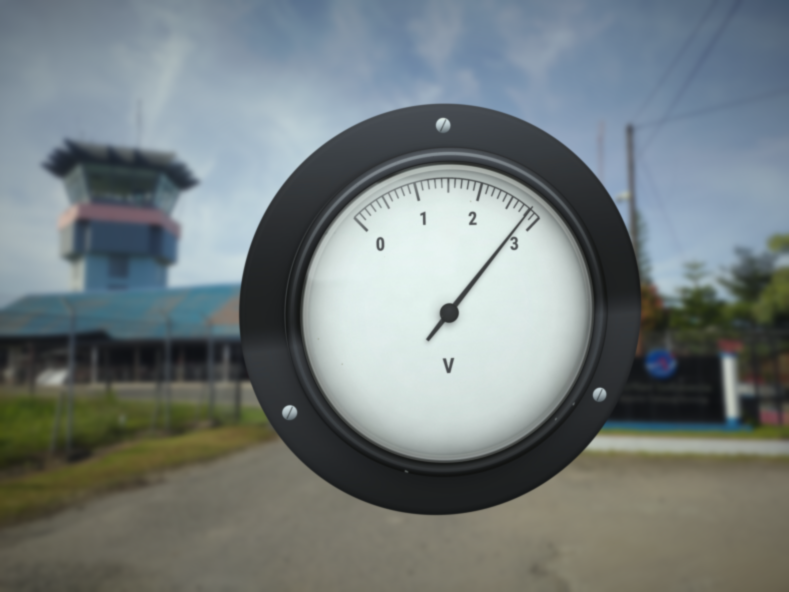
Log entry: 2.8 V
